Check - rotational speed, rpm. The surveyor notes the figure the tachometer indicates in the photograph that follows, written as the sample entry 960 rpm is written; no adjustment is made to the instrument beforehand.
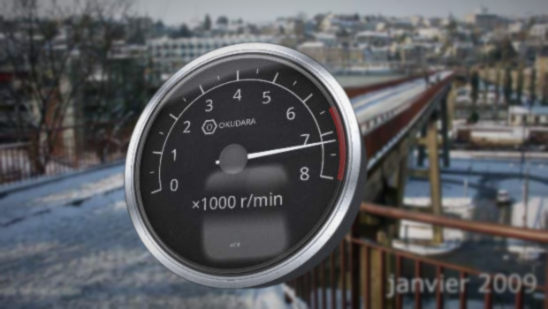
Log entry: 7250 rpm
